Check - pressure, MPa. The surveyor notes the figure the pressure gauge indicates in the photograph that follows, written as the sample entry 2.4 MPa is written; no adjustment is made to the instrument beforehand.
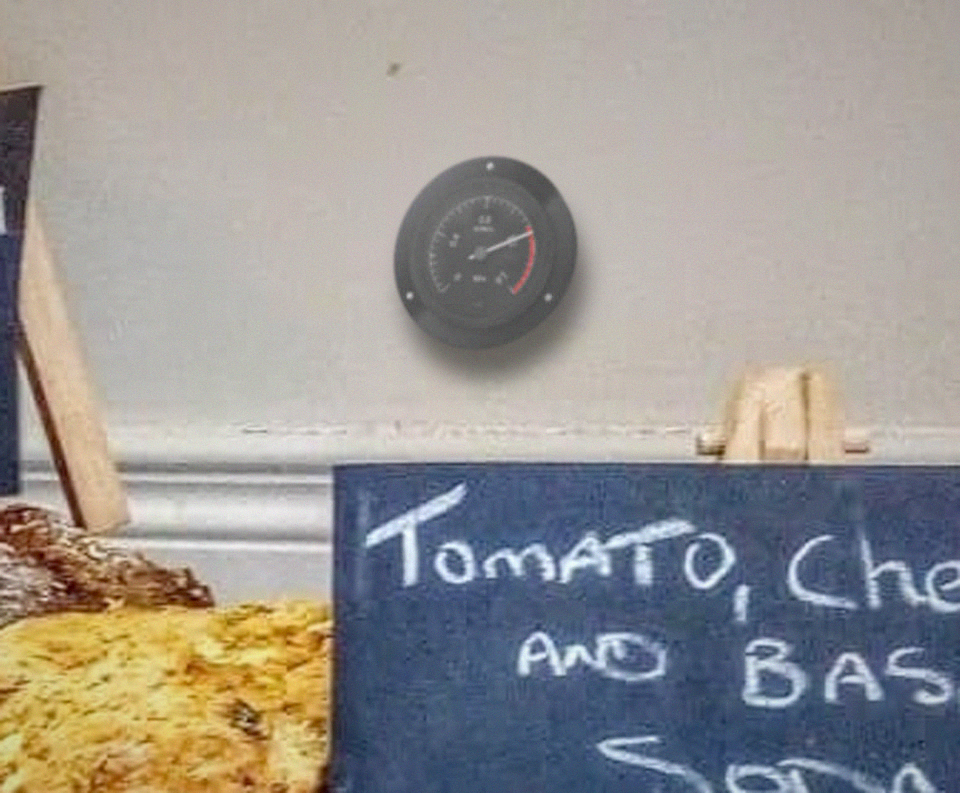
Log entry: 1.2 MPa
